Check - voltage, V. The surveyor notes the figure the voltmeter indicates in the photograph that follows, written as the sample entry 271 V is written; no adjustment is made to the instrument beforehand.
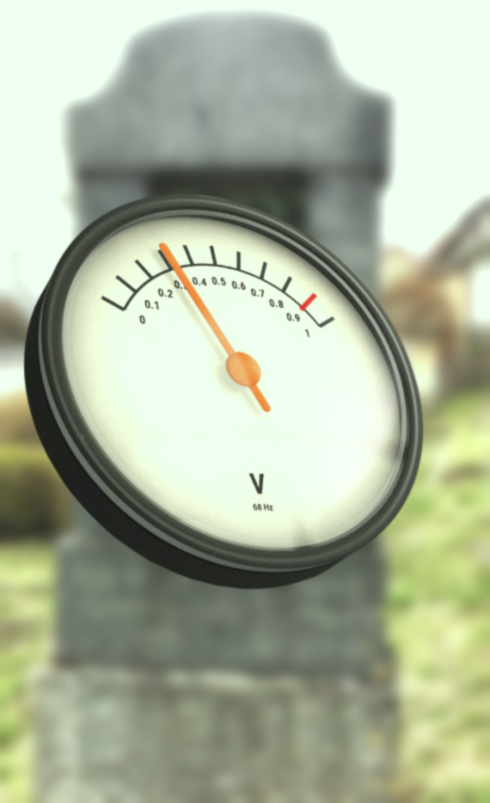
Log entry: 0.3 V
